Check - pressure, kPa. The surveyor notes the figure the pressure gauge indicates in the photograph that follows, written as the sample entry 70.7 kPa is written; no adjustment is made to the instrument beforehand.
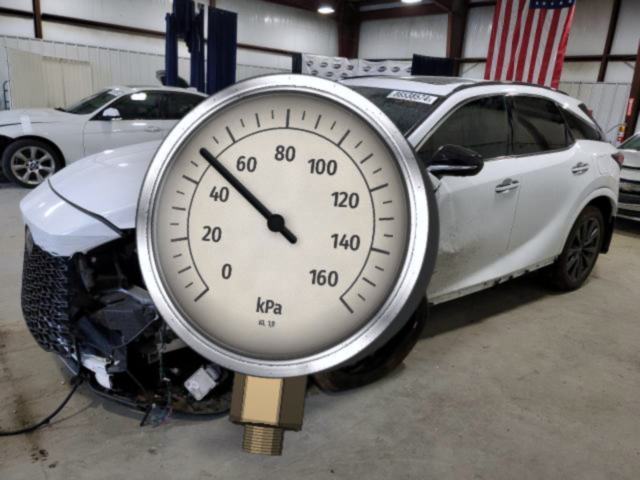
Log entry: 50 kPa
